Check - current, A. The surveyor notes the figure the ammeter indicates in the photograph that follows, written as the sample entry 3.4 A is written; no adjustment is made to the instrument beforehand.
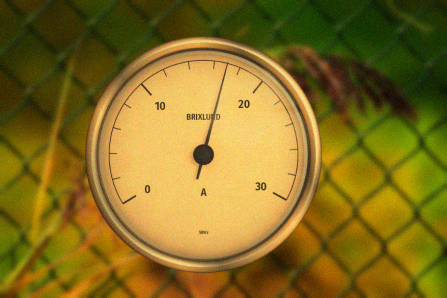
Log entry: 17 A
